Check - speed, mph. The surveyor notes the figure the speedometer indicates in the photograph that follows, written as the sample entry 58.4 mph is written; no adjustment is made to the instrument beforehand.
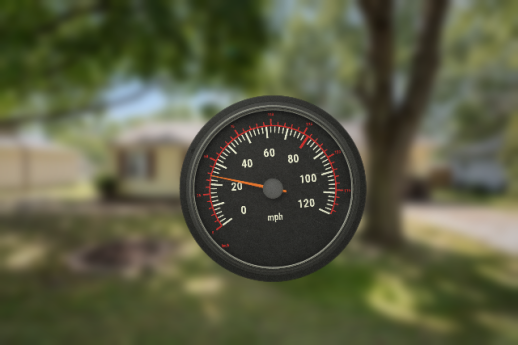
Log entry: 24 mph
